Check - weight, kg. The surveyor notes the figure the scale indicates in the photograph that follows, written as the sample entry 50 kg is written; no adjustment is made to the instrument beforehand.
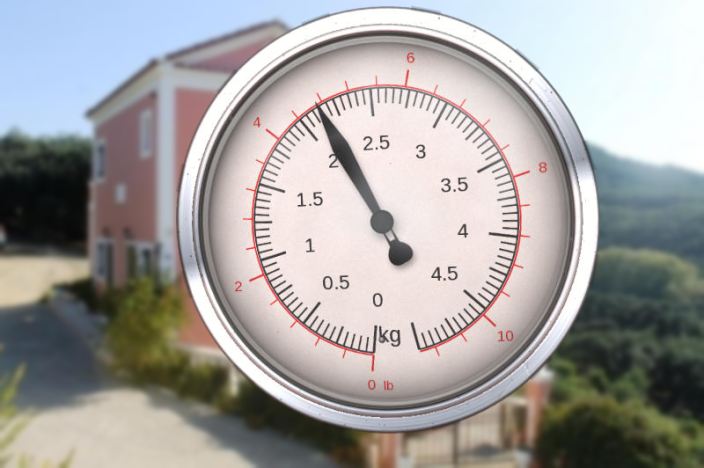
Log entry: 2.15 kg
